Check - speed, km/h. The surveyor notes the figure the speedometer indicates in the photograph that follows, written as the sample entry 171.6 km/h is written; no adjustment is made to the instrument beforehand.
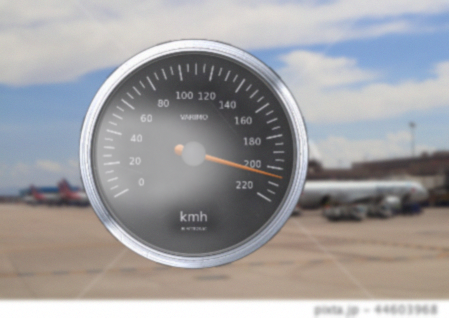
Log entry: 205 km/h
